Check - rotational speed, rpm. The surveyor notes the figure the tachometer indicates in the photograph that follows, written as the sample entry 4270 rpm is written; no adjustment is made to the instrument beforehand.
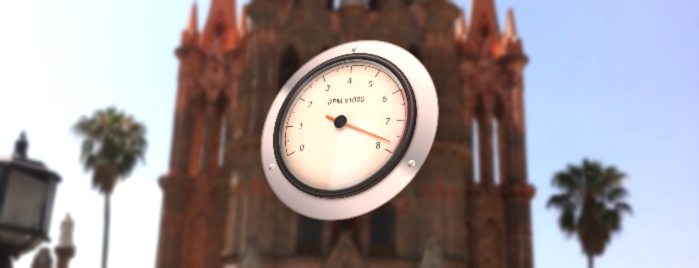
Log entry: 7750 rpm
